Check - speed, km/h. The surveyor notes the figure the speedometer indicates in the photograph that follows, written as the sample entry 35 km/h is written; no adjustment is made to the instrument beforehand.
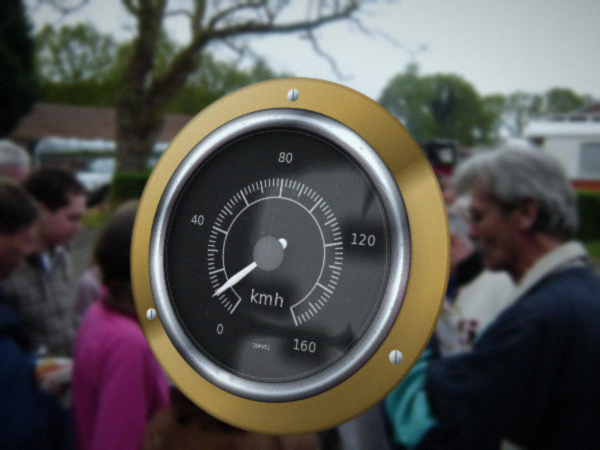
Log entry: 10 km/h
